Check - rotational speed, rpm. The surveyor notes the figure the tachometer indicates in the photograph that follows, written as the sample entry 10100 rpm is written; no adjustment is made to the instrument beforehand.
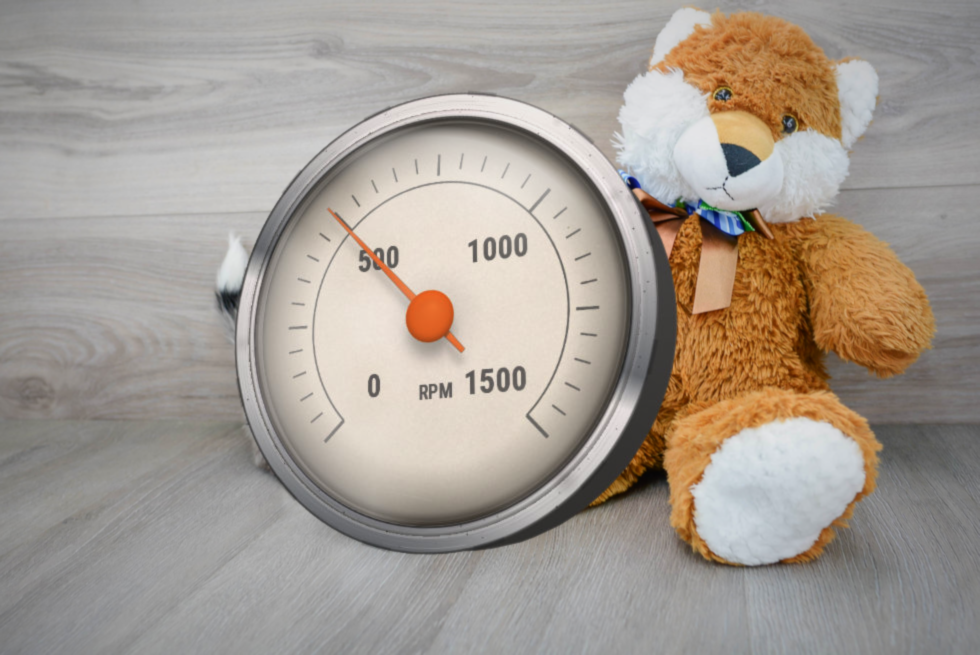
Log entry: 500 rpm
